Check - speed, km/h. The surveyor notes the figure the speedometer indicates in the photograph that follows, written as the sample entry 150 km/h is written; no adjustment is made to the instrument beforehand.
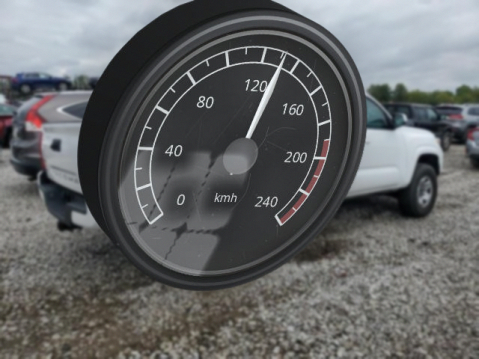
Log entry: 130 km/h
